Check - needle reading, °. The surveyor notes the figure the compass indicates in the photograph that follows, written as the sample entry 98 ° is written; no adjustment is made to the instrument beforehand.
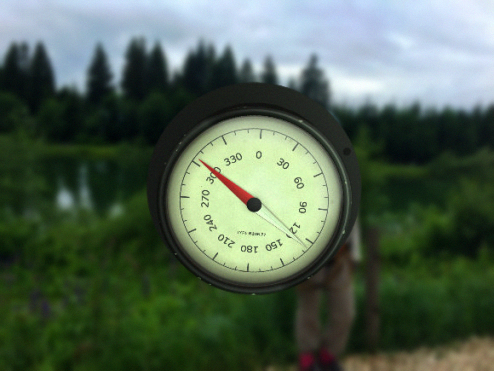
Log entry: 305 °
